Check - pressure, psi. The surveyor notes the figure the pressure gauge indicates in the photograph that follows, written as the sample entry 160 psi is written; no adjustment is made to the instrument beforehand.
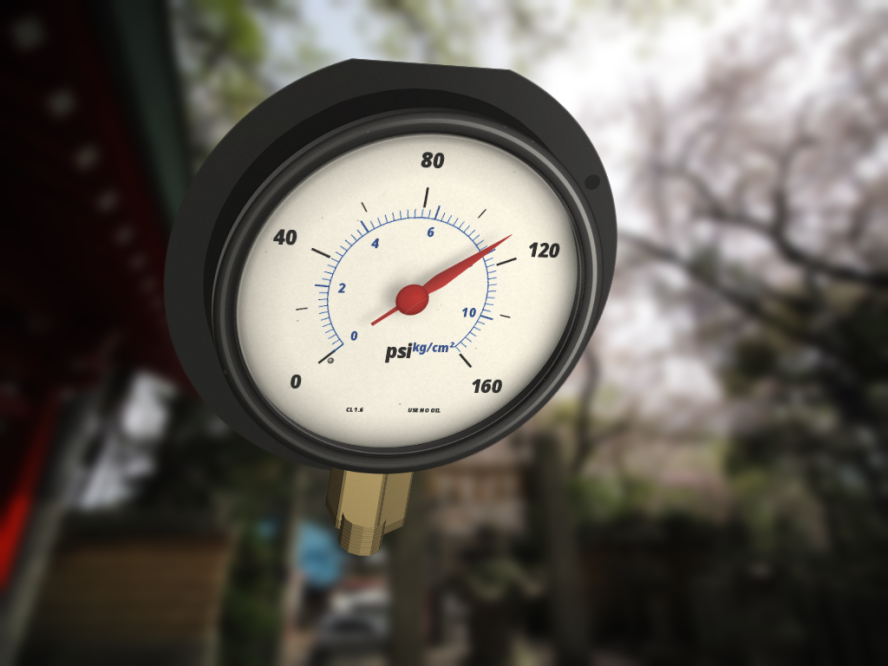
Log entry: 110 psi
